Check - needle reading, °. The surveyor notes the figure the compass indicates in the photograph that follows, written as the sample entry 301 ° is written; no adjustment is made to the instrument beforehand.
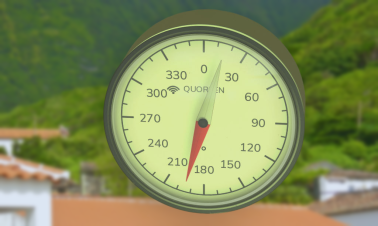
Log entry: 195 °
